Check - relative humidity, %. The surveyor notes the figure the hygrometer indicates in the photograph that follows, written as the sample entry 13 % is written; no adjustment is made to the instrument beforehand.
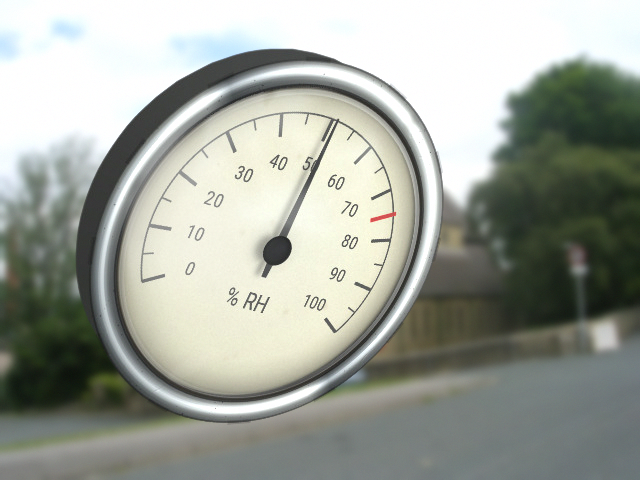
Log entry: 50 %
